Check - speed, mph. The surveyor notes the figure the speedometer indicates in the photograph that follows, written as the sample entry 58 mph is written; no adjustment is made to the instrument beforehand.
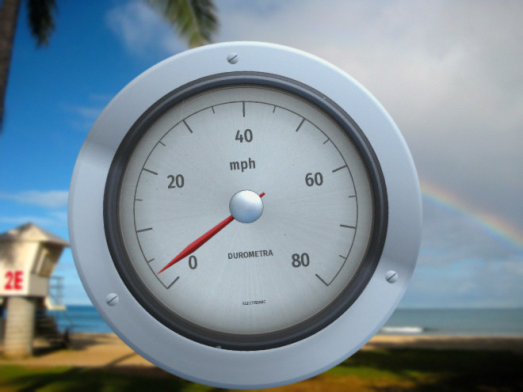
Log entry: 2.5 mph
